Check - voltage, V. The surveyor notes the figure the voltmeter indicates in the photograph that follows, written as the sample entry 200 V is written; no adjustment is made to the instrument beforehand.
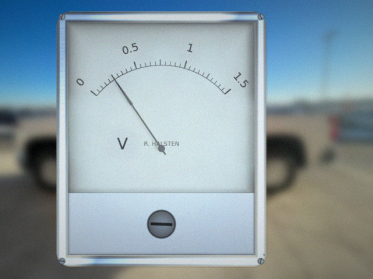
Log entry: 0.25 V
